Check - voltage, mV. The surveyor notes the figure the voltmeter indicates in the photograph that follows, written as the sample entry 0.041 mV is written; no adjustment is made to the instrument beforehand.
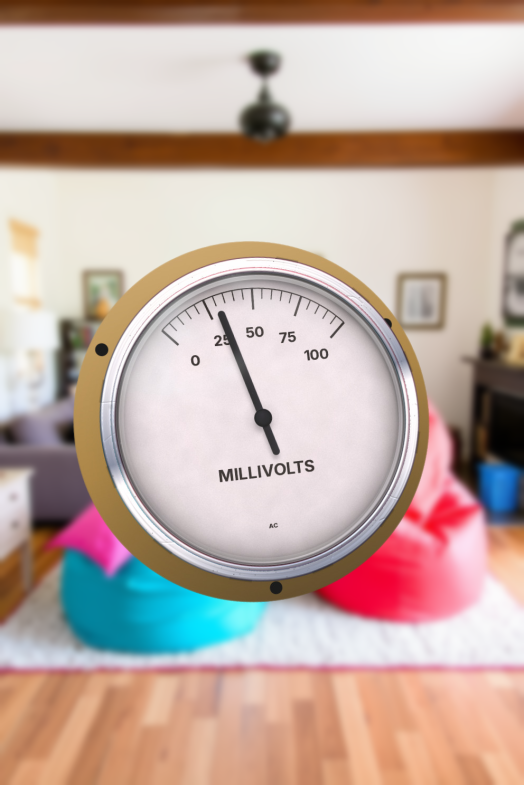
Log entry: 30 mV
